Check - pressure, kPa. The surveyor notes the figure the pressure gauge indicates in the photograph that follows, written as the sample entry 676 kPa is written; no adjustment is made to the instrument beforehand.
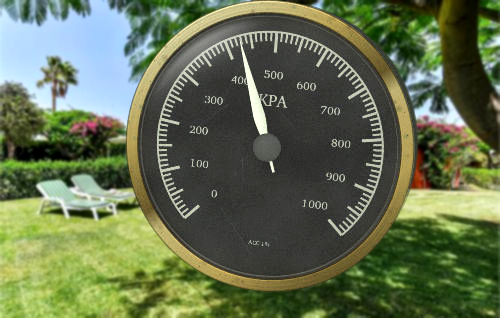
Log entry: 430 kPa
